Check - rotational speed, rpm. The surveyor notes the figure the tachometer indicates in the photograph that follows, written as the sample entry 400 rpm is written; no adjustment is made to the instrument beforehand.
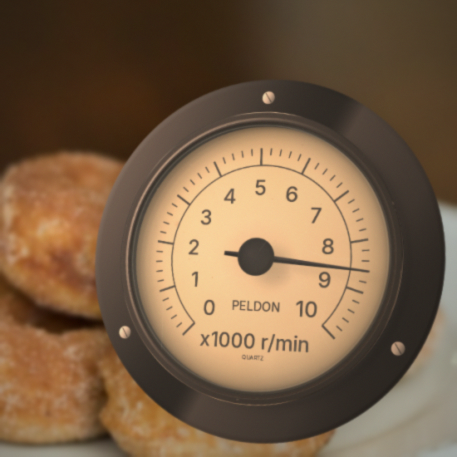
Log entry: 8600 rpm
